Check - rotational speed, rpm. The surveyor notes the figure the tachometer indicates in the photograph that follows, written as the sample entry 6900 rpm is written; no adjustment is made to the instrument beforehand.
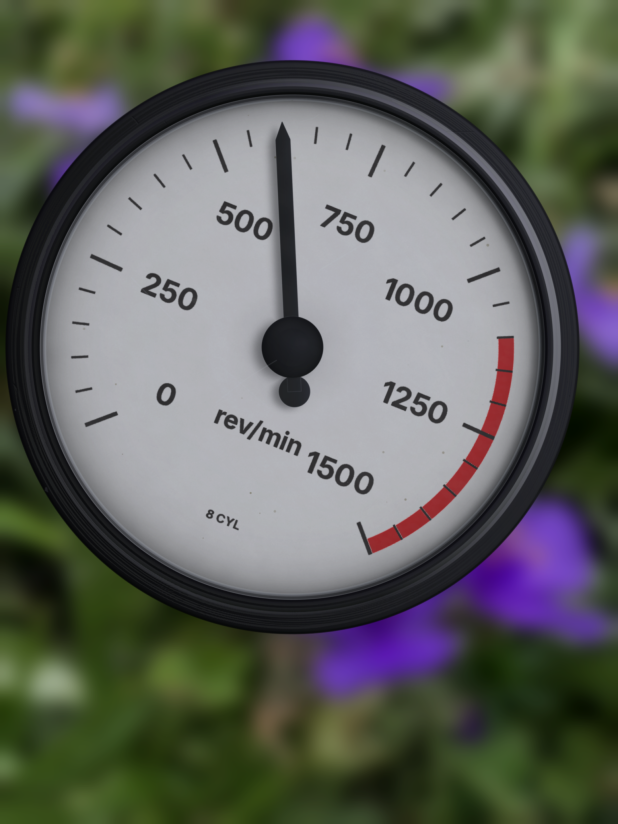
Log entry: 600 rpm
